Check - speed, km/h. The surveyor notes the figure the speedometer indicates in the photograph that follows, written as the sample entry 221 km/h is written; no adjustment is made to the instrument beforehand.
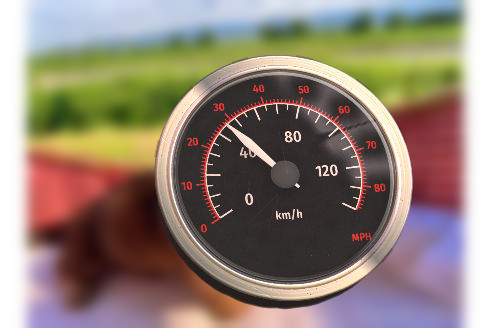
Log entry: 45 km/h
